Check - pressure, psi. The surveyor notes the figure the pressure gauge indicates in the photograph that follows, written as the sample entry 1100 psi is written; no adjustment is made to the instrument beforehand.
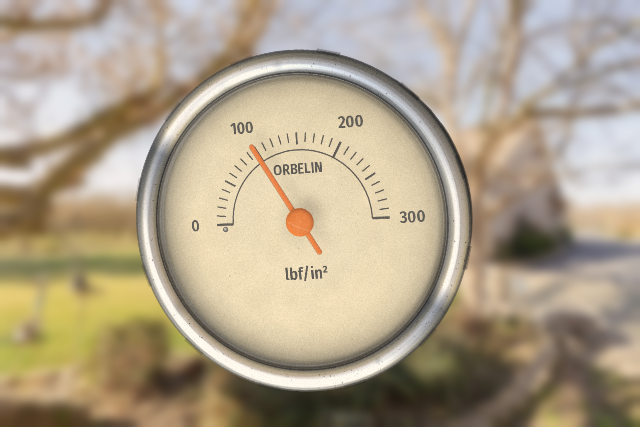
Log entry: 100 psi
